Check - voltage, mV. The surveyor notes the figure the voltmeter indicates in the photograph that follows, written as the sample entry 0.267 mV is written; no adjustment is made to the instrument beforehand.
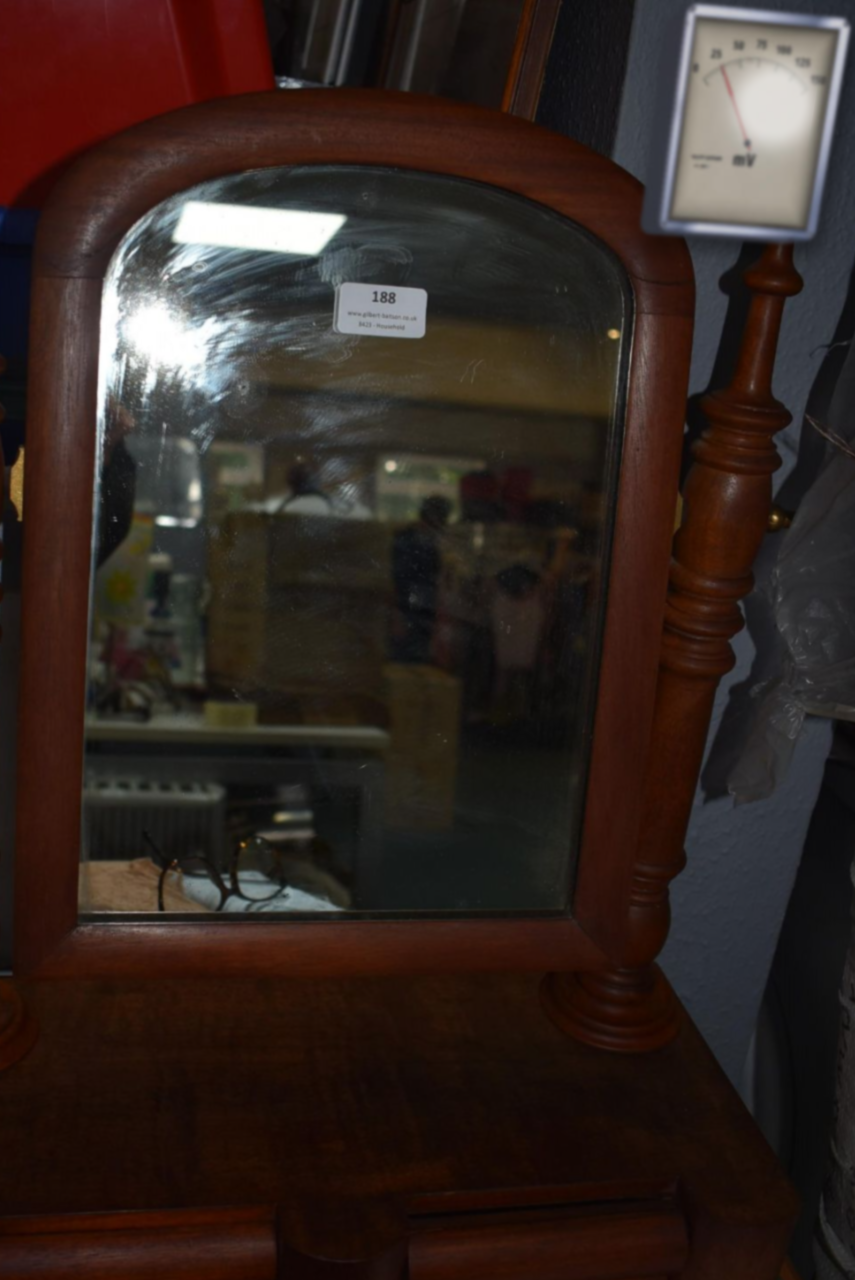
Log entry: 25 mV
